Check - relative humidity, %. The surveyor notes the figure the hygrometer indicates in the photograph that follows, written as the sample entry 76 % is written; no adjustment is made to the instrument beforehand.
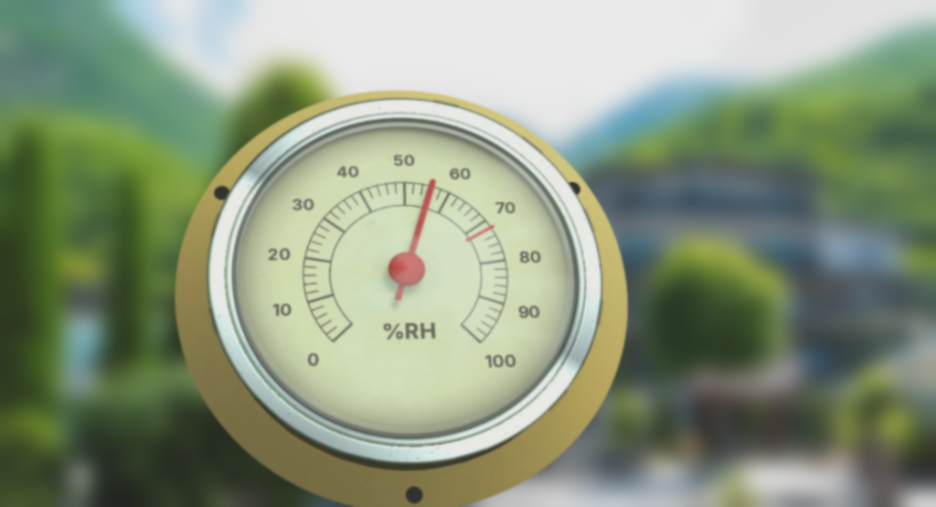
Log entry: 56 %
